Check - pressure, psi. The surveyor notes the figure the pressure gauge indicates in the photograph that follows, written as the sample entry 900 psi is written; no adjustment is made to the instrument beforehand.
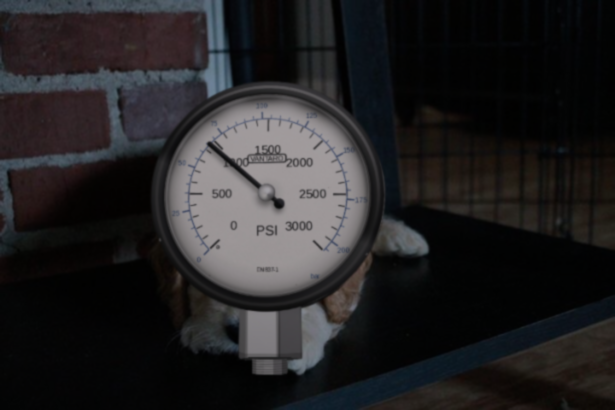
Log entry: 950 psi
